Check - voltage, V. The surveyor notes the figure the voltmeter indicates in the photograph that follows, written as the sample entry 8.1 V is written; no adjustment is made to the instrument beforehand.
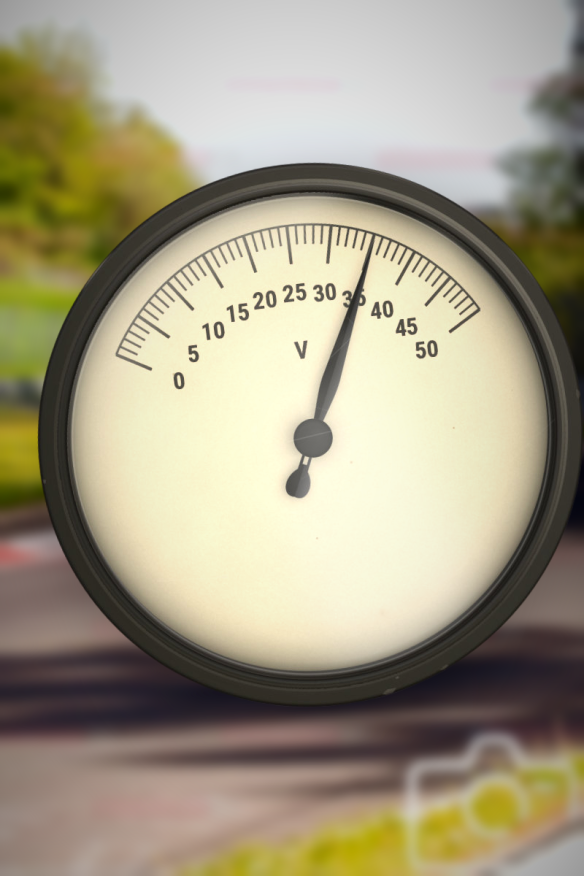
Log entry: 35 V
